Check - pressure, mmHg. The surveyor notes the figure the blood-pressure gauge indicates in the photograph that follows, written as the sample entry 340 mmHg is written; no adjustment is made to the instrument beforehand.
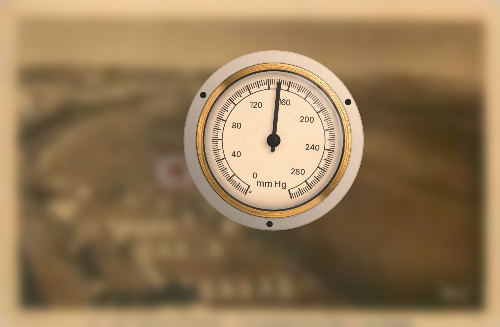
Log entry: 150 mmHg
